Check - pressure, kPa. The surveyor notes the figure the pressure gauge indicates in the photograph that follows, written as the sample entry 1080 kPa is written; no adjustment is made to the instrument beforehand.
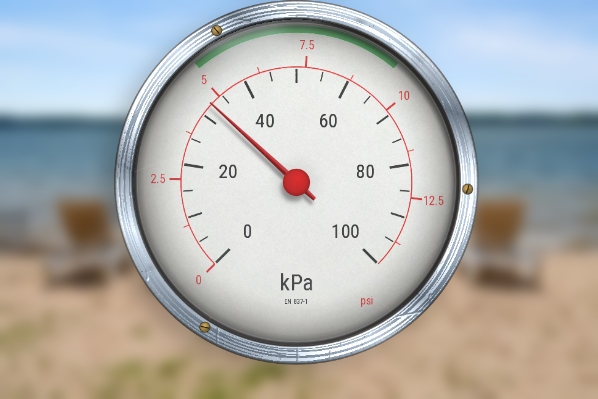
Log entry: 32.5 kPa
